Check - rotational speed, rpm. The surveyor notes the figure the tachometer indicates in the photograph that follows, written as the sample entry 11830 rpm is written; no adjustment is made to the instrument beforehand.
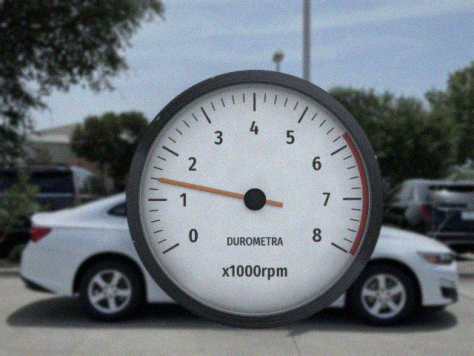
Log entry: 1400 rpm
